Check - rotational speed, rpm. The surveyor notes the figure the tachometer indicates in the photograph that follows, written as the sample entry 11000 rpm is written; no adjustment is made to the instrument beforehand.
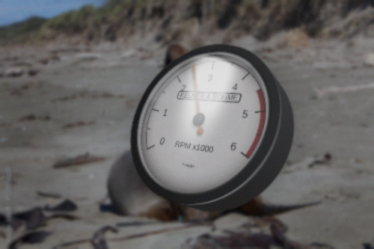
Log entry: 2500 rpm
